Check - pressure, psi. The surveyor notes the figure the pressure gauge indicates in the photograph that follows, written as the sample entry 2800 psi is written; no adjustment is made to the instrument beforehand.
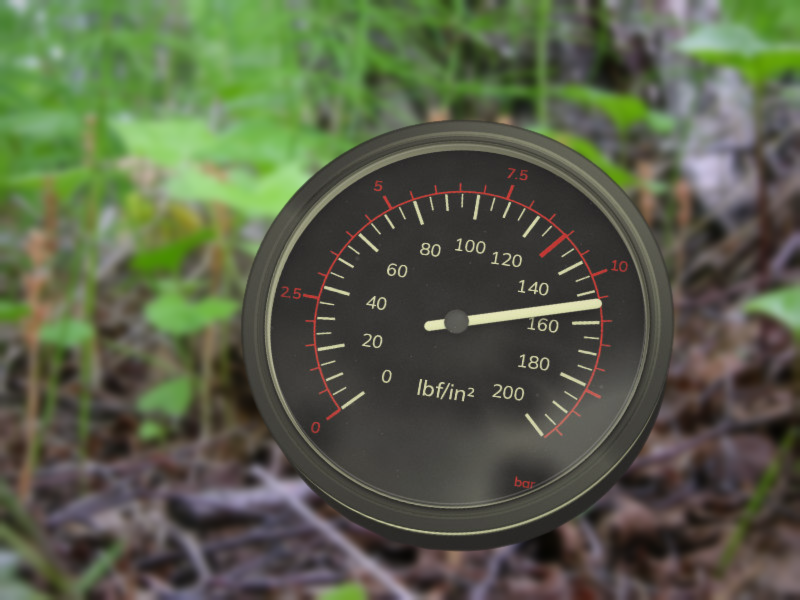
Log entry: 155 psi
